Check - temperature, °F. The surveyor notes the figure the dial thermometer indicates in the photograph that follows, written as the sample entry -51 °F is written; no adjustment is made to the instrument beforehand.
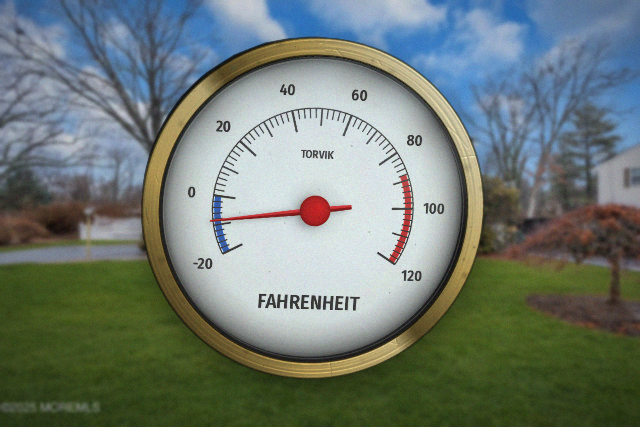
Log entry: -8 °F
